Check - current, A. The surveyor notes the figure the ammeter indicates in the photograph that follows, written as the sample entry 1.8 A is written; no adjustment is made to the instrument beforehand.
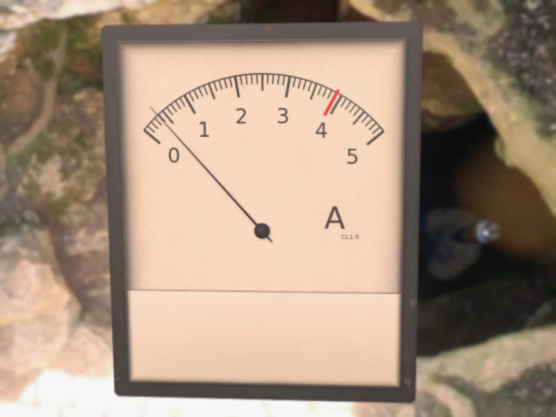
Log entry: 0.4 A
